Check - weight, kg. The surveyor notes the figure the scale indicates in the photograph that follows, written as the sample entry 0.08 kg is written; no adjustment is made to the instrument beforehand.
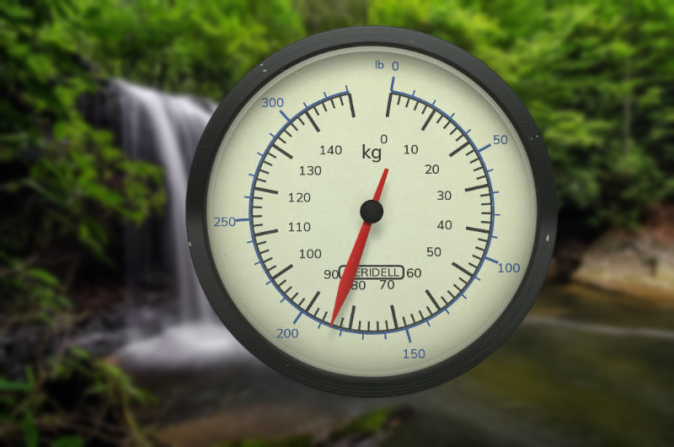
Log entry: 84 kg
